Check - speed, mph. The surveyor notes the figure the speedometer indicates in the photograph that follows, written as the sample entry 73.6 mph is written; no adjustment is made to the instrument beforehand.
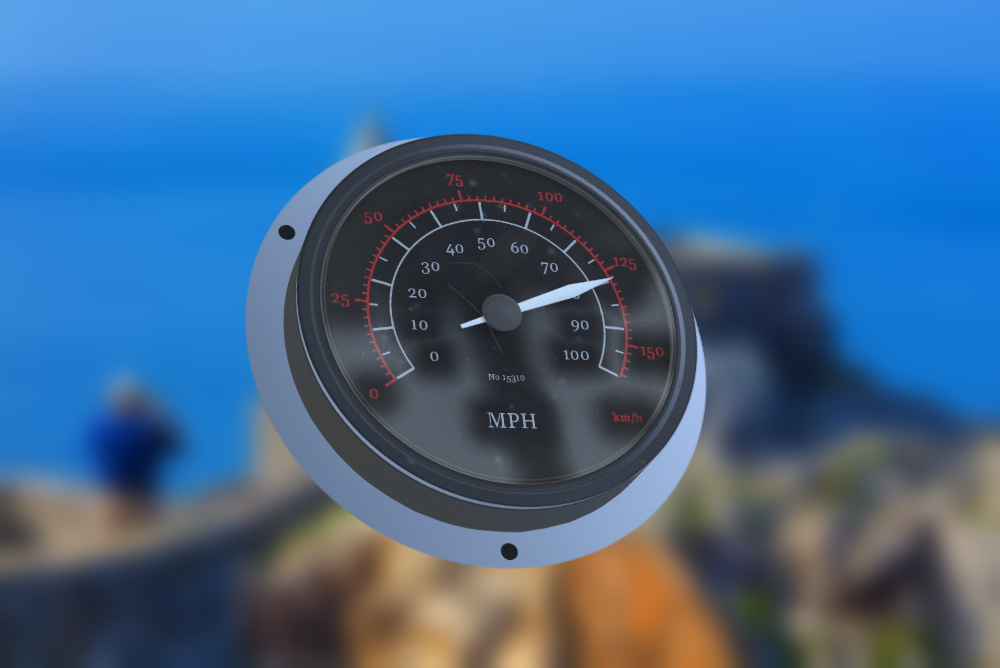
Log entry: 80 mph
